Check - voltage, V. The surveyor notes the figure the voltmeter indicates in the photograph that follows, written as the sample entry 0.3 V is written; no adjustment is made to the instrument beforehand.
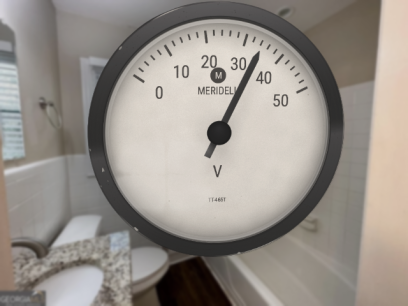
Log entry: 34 V
